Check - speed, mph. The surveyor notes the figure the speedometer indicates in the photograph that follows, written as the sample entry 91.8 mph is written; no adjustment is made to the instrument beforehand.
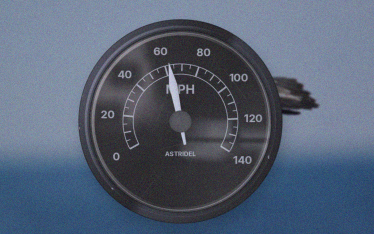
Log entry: 62.5 mph
